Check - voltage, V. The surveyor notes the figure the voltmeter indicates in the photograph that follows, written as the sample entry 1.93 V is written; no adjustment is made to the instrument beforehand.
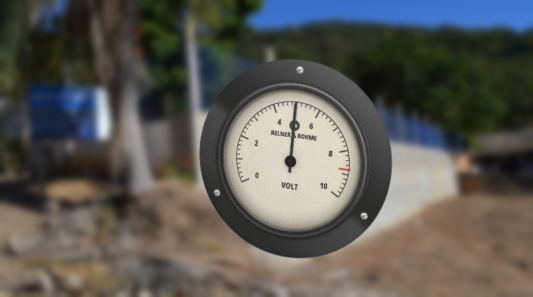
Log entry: 5 V
